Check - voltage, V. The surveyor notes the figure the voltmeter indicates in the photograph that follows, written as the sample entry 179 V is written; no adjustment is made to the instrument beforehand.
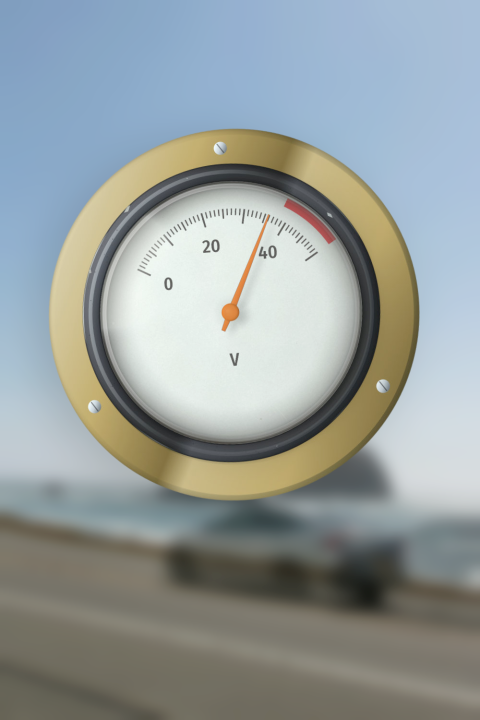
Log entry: 36 V
